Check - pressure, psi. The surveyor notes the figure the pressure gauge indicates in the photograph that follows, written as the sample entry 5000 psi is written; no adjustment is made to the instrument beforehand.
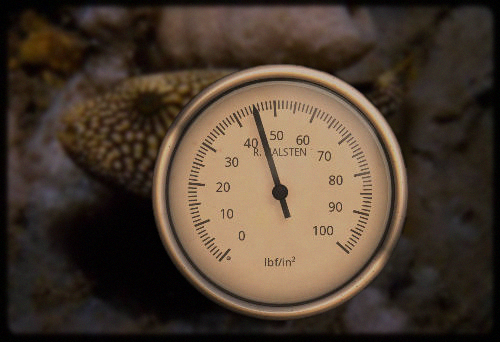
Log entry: 45 psi
